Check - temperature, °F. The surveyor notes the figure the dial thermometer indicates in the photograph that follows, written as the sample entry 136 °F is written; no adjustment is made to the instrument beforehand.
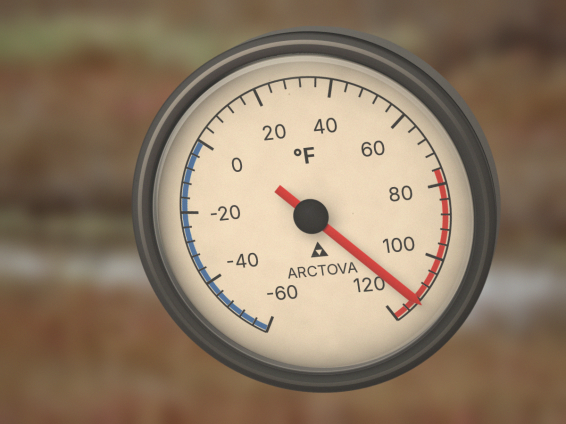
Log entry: 112 °F
